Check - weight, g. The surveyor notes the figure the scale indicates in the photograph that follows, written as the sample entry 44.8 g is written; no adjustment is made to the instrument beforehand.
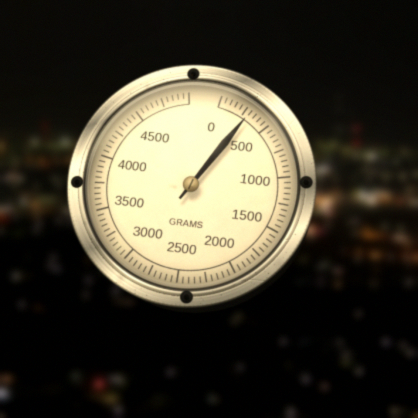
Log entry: 300 g
